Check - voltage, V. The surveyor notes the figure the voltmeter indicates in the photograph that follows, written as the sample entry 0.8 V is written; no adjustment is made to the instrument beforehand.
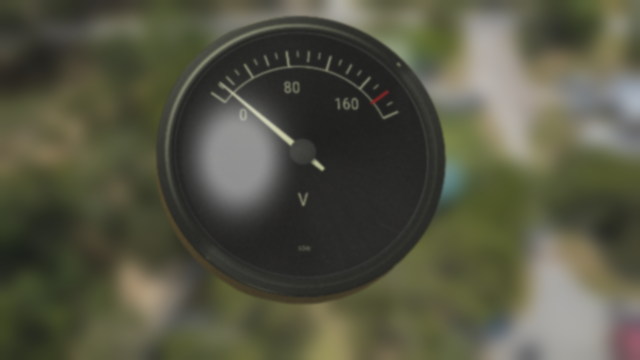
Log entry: 10 V
